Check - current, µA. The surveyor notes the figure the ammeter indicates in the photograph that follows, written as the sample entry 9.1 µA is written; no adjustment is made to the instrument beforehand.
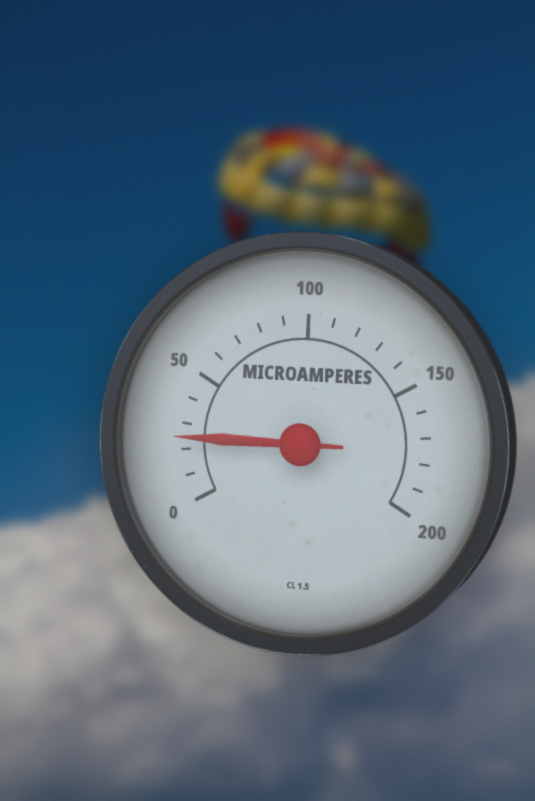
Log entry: 25 µA
